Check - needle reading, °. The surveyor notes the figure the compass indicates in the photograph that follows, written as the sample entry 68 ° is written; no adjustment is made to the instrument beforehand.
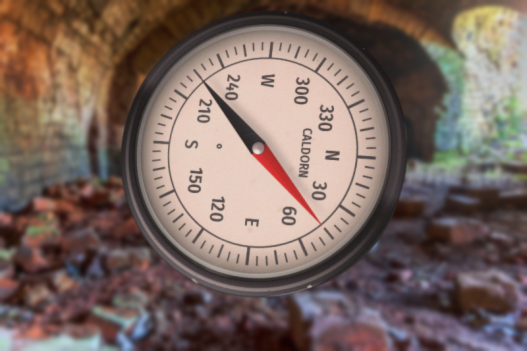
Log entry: 45 °
